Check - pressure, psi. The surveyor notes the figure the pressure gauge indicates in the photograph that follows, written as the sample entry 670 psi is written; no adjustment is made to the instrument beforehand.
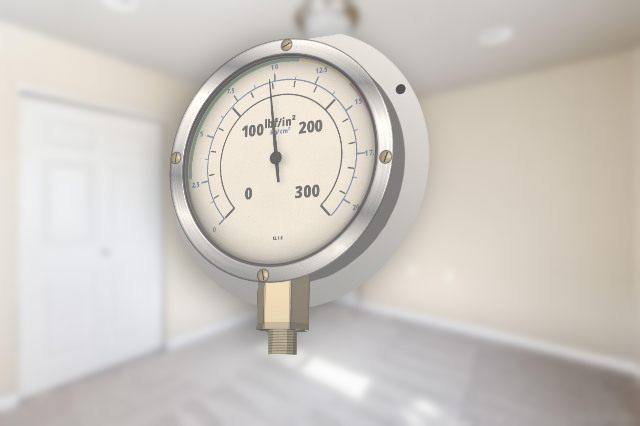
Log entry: 140 psi
